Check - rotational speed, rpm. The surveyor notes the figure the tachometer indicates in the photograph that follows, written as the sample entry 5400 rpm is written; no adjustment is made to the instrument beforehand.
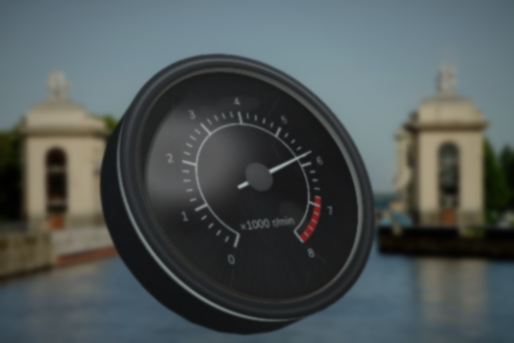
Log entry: 5800 rpm
